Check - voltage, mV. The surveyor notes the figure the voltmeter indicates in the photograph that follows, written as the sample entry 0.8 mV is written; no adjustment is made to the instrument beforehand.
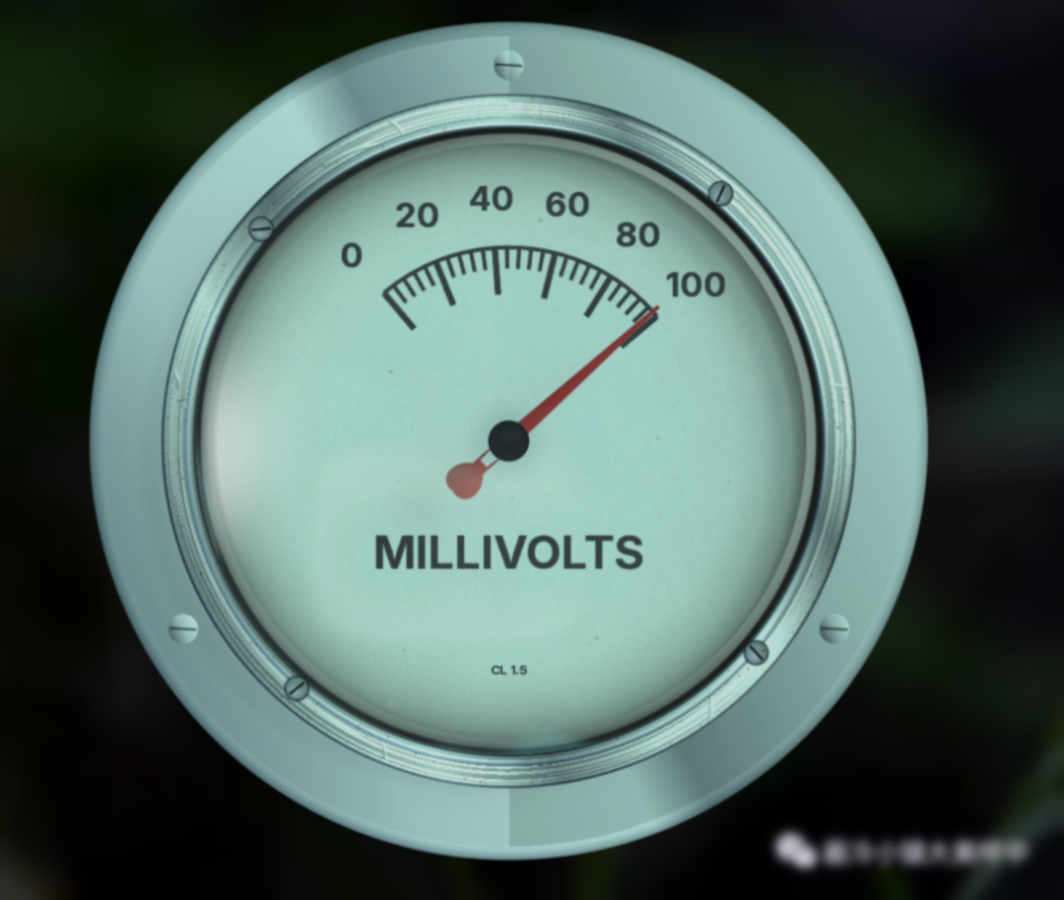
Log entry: 98 mV
